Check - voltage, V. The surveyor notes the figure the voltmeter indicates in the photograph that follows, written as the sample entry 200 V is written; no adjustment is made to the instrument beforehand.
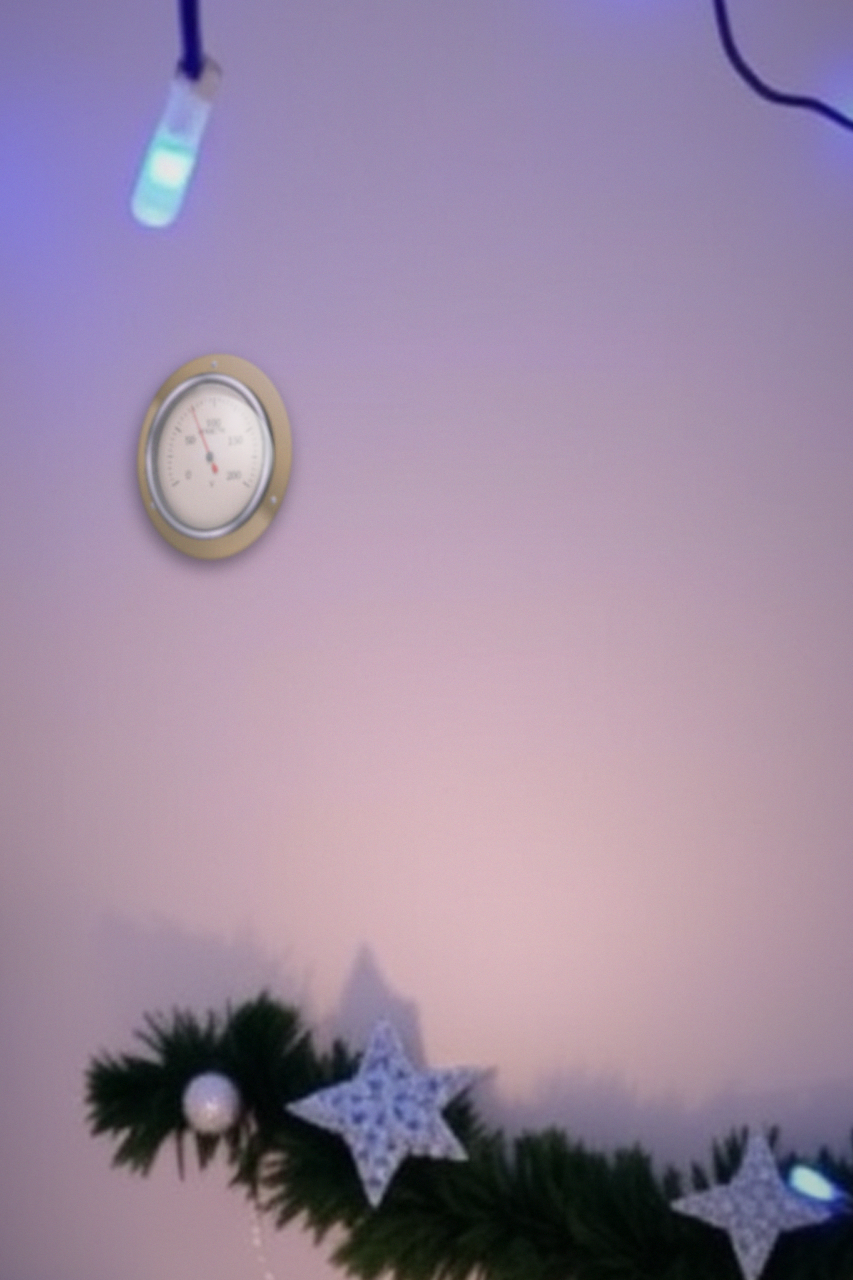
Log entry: 75 V
